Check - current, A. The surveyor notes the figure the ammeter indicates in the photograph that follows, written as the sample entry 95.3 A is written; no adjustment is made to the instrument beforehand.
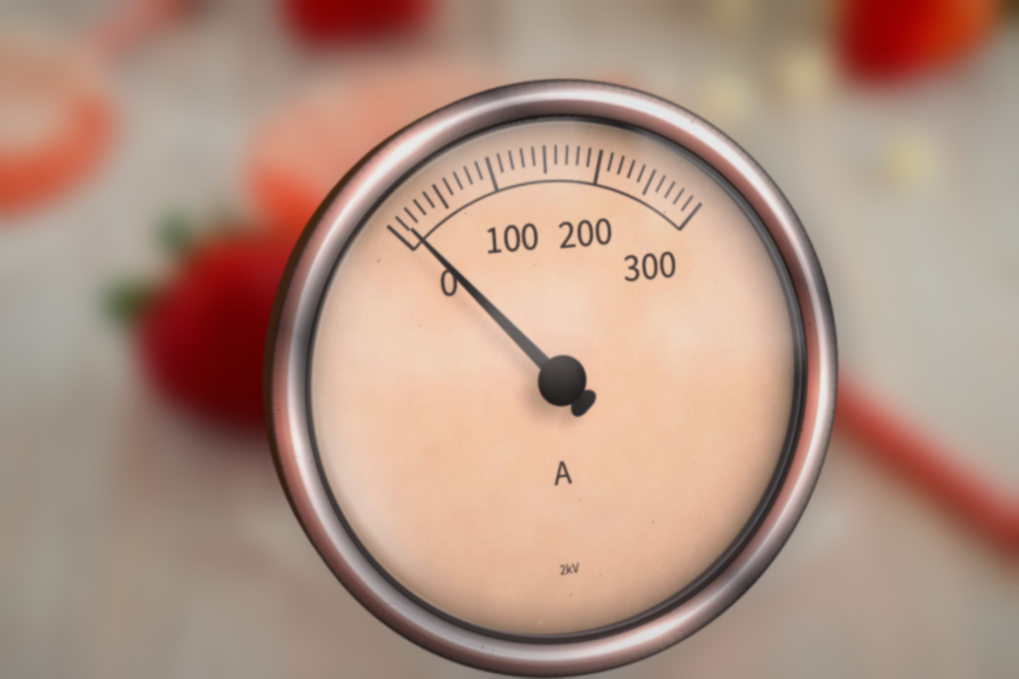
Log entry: 10 A
